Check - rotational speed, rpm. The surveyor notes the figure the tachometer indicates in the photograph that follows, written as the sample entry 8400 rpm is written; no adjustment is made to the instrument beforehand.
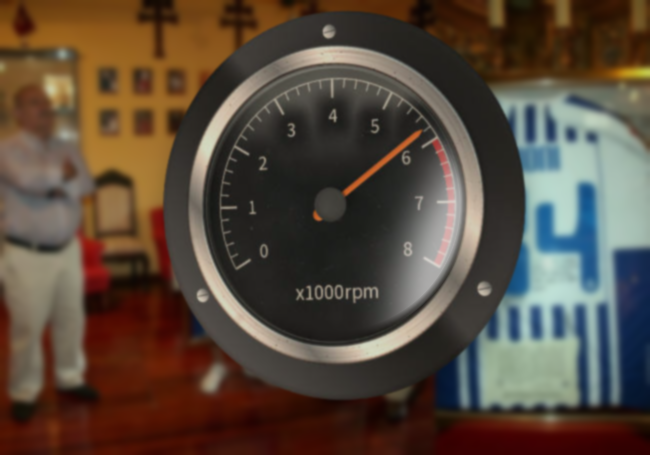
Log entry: 5800 rpm
